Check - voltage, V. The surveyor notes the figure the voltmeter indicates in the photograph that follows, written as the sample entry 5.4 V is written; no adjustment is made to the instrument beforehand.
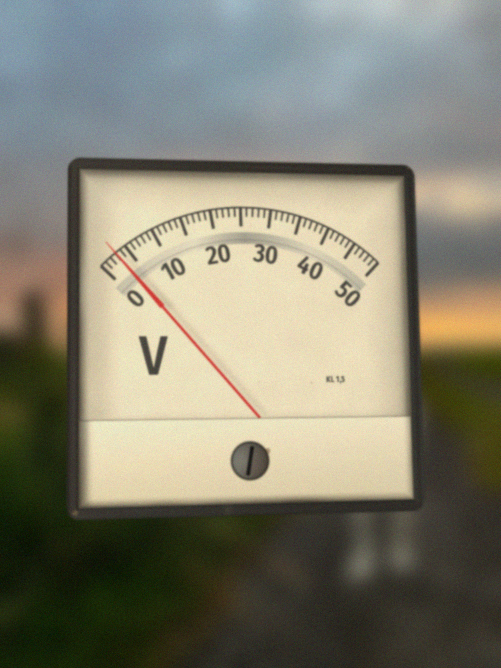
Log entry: 3 V
